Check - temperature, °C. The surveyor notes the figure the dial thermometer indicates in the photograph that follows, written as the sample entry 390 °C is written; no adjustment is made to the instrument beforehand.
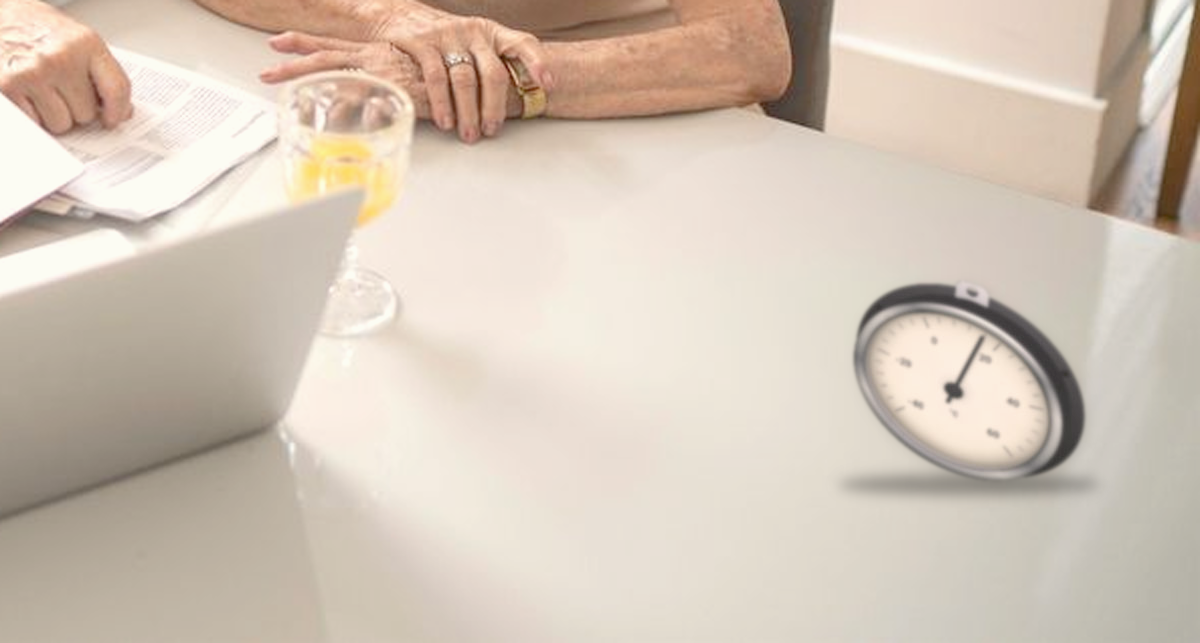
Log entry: 16 °C
